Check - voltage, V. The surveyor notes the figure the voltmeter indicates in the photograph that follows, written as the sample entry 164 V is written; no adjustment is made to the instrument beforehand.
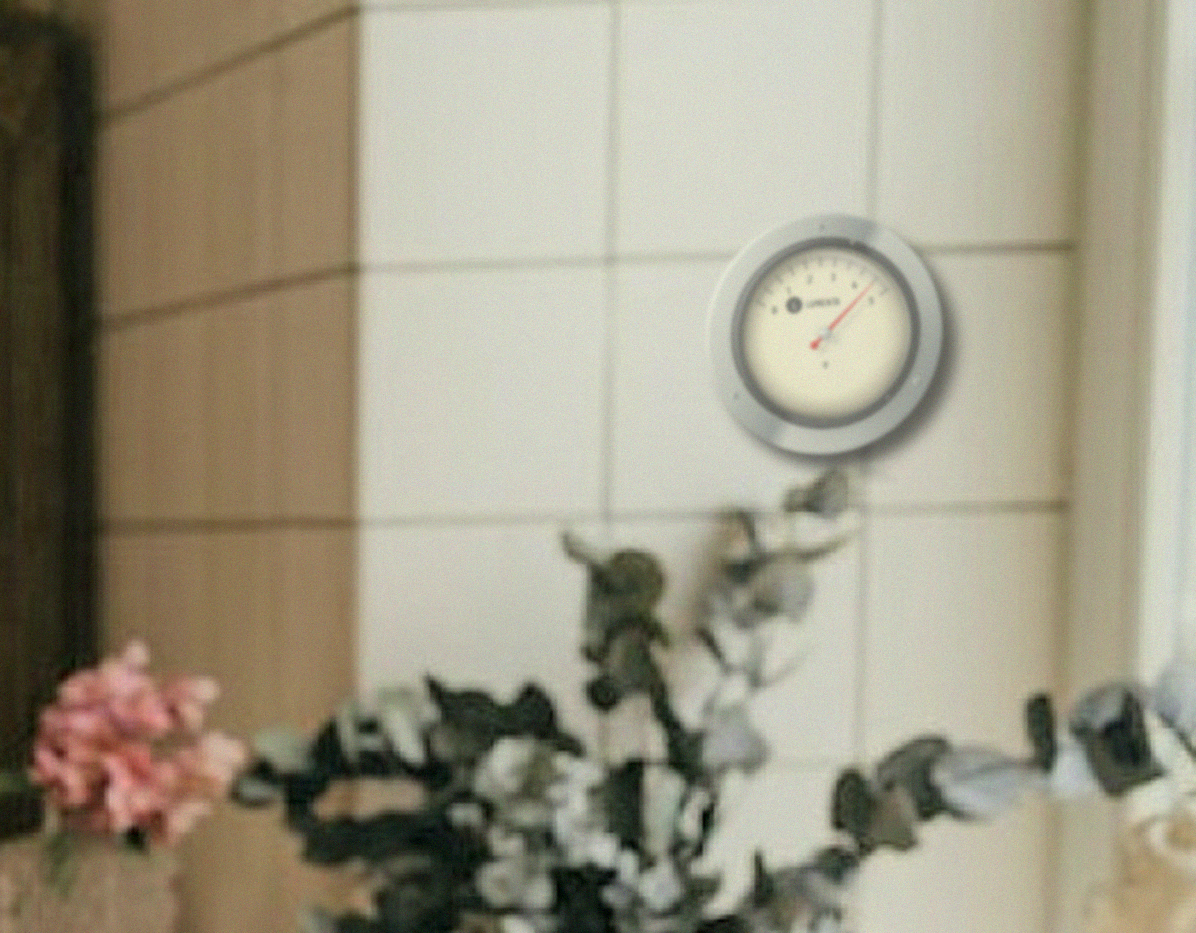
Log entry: 4.5 V
